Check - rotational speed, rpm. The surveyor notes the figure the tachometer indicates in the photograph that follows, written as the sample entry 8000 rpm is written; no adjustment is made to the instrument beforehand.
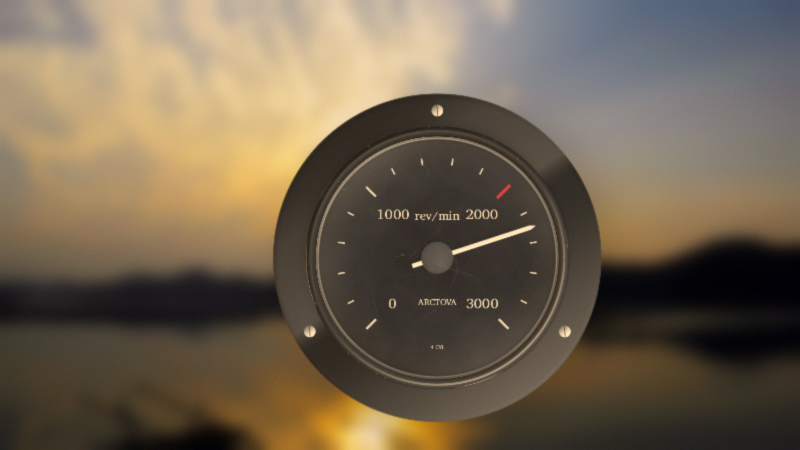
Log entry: 2300 rpm
